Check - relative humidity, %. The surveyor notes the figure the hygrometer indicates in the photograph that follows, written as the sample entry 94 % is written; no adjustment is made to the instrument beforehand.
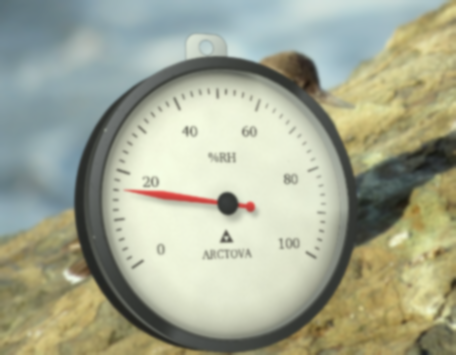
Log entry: 16 %
